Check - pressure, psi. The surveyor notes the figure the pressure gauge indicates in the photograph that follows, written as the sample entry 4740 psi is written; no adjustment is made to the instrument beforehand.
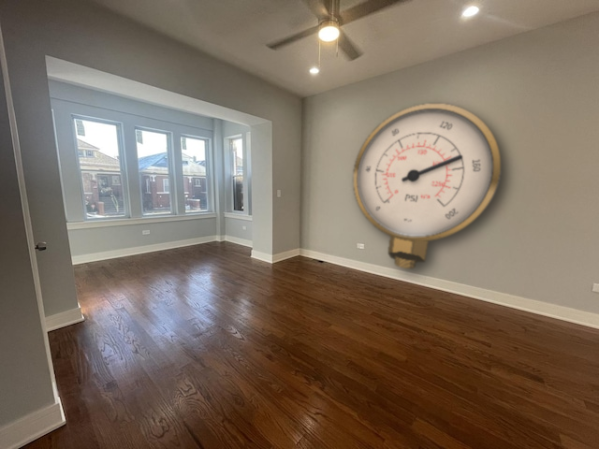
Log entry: 150 psi
